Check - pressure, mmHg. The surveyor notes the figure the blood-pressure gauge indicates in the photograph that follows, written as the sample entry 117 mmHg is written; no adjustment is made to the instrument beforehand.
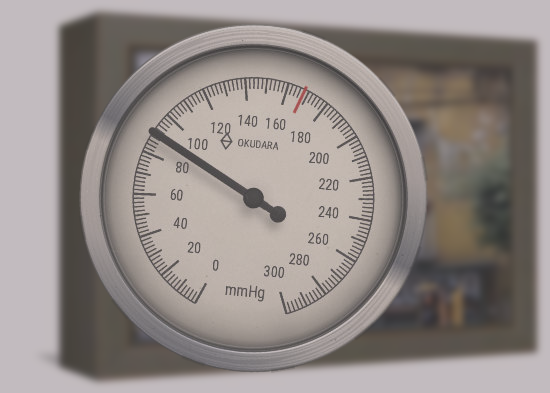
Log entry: 90 mmHg
